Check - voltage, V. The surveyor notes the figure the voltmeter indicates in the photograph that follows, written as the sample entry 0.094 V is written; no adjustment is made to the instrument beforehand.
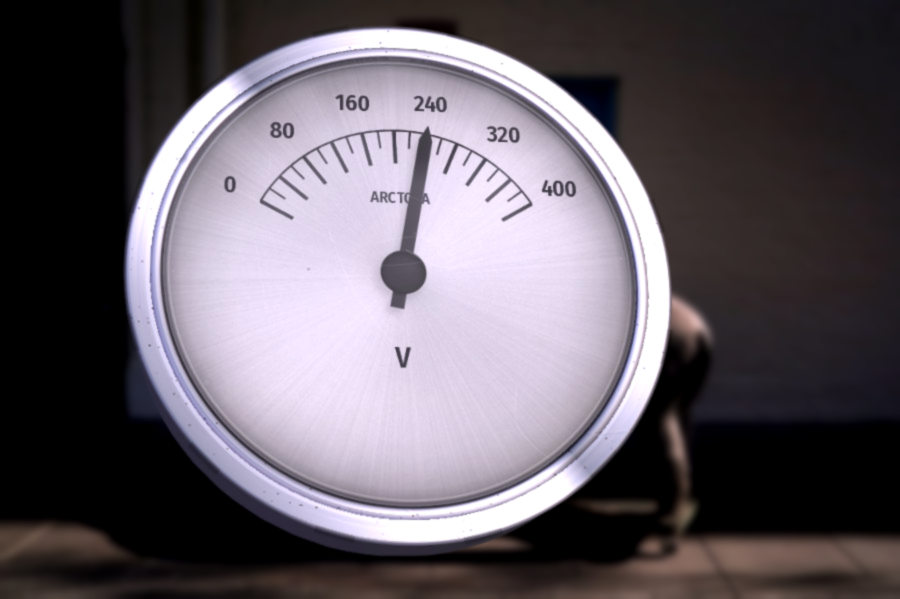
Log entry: 240 V
